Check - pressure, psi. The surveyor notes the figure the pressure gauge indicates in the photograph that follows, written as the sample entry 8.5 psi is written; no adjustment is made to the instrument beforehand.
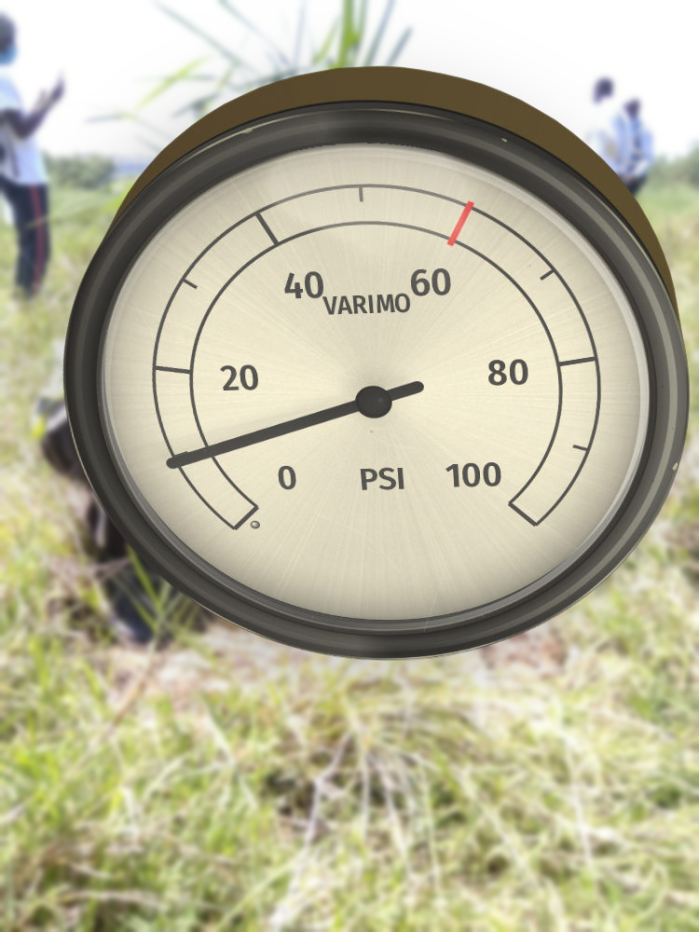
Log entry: 10 psi
